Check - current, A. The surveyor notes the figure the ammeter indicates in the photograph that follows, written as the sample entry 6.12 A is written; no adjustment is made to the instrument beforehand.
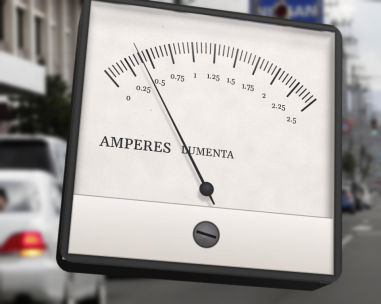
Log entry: 0.4 A
